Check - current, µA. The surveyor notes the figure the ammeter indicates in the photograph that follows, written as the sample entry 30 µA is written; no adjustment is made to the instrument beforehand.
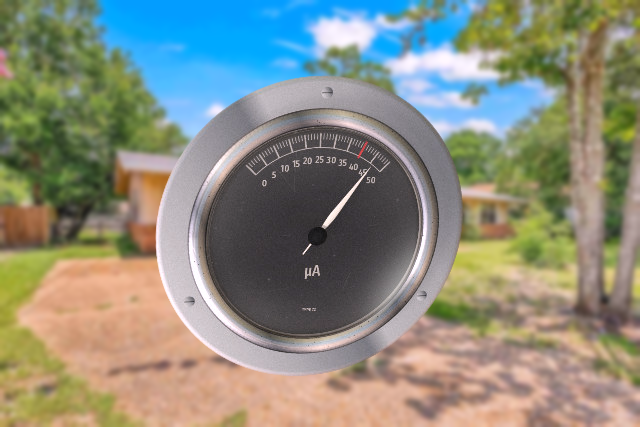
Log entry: 45 µA
